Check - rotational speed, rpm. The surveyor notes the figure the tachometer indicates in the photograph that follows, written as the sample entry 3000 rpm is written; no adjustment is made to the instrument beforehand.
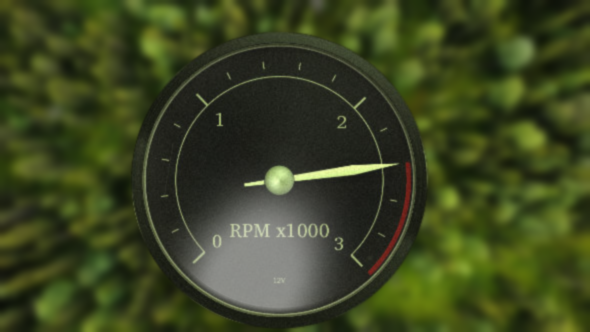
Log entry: 2400 rpm
